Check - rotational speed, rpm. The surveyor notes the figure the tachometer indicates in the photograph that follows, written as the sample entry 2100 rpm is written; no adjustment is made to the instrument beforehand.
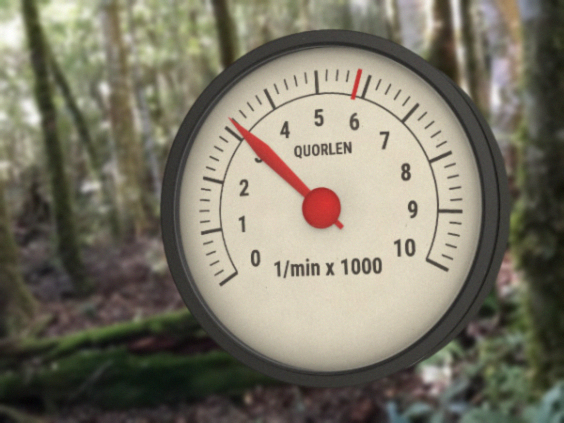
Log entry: 3200 rpm
